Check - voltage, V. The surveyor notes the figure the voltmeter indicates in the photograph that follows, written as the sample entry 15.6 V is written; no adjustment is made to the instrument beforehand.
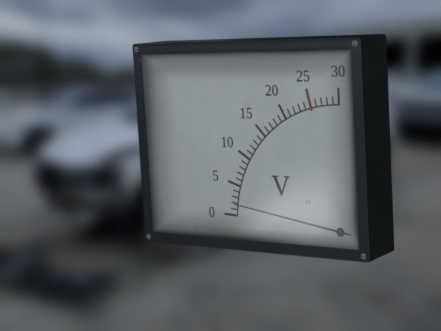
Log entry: 2 V
